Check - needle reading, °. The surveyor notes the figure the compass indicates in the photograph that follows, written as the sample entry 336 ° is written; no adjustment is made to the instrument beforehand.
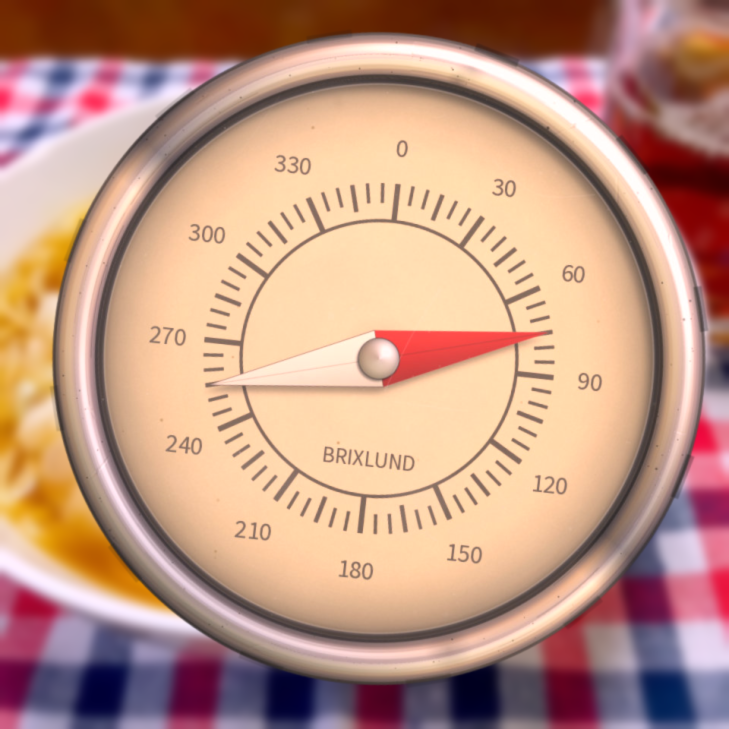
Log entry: 75 °
